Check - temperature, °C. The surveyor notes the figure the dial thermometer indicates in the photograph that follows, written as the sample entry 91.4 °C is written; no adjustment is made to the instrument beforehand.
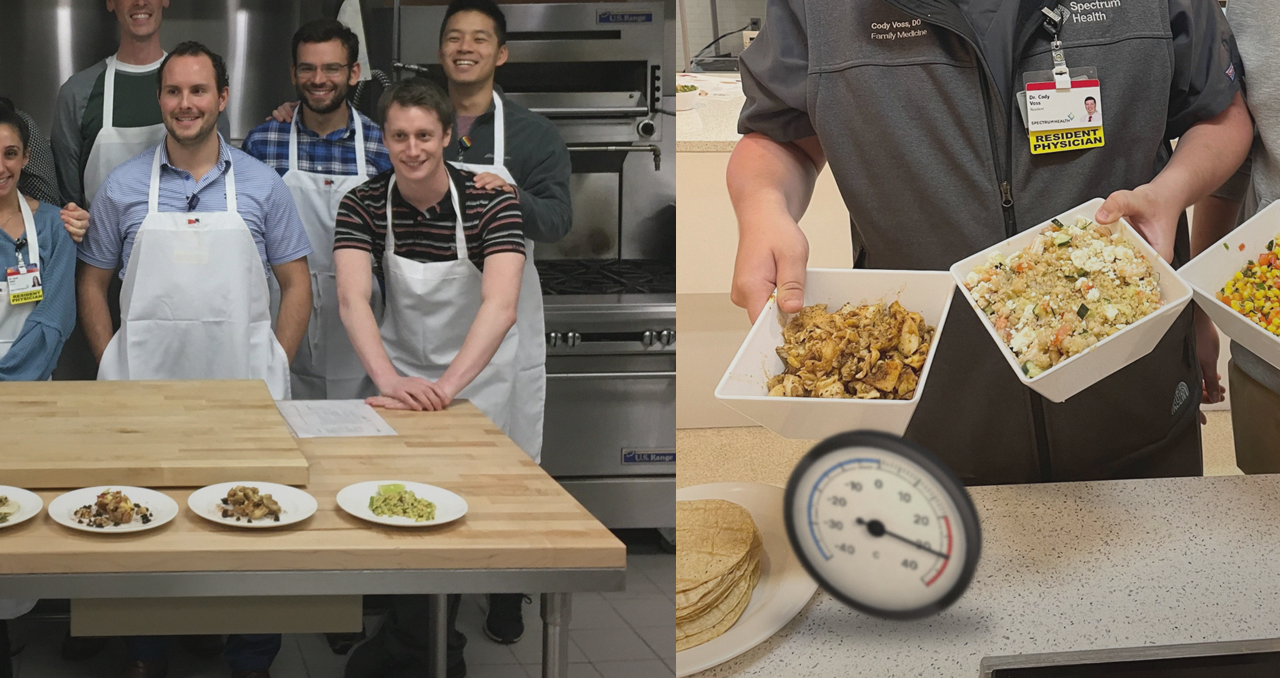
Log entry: 30 °C
